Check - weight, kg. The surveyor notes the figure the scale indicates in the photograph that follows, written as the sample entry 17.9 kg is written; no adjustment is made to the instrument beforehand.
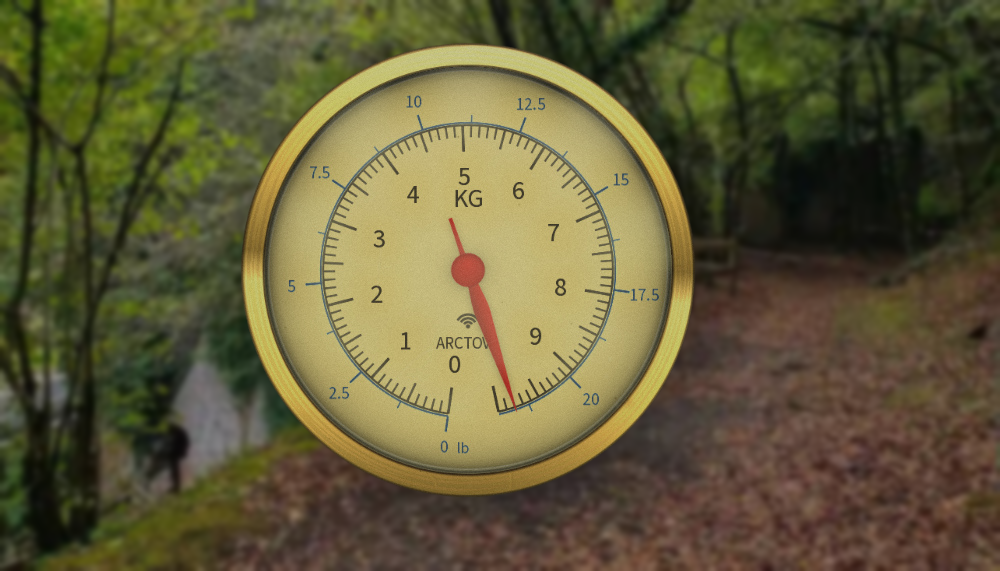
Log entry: 9.8 kg
